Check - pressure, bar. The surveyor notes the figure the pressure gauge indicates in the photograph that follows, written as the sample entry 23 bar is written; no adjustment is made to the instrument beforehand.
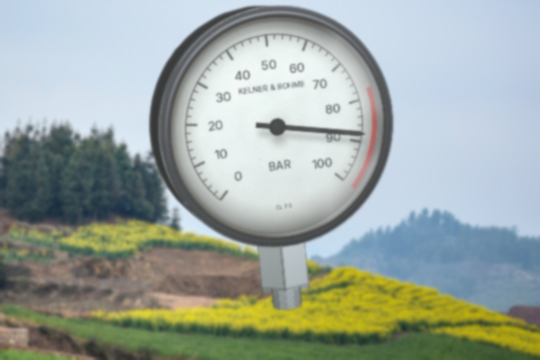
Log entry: 88 bar
